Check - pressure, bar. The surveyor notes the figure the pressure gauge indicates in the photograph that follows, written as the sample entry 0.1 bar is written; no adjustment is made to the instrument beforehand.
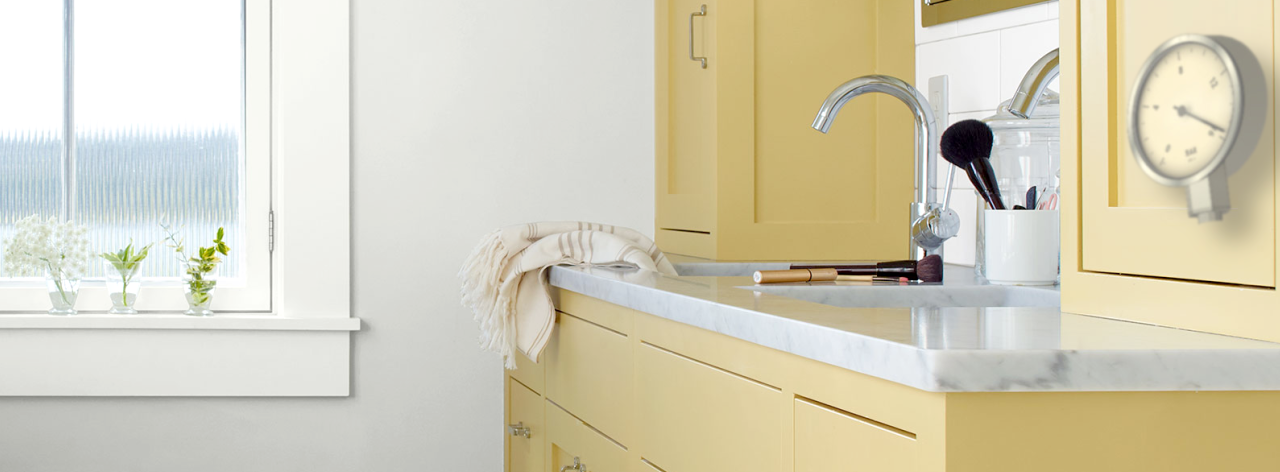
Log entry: 15.5 bar
